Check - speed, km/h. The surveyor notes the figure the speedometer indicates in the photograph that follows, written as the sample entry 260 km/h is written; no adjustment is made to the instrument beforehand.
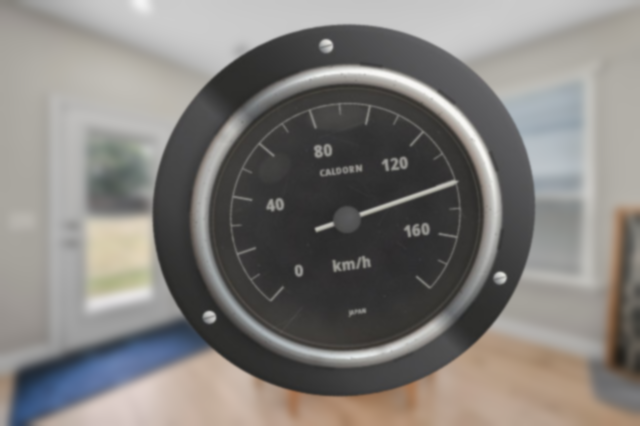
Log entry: 140 km/h
